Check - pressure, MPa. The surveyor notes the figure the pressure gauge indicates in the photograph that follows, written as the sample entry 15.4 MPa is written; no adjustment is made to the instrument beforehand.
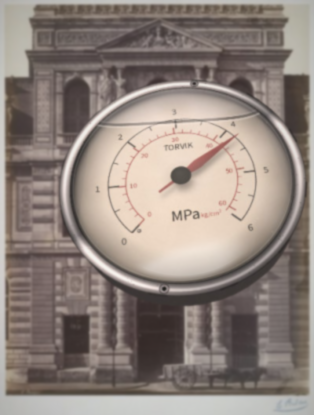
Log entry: 4.25 MPa
